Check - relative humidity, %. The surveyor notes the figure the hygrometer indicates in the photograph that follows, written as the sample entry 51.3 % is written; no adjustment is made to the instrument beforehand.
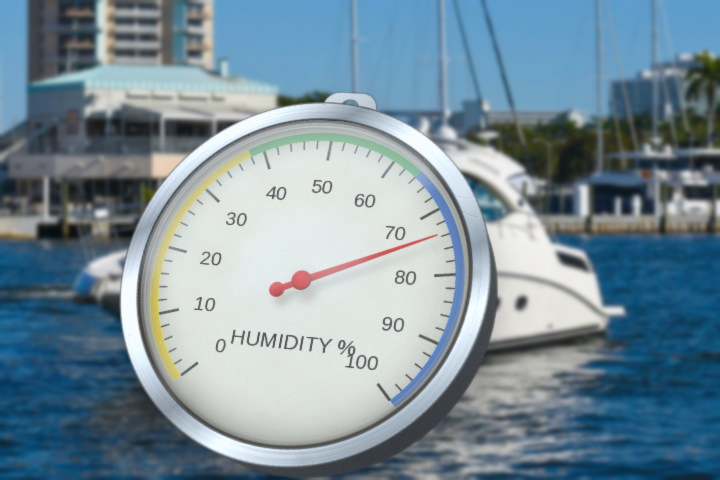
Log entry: 74 %
